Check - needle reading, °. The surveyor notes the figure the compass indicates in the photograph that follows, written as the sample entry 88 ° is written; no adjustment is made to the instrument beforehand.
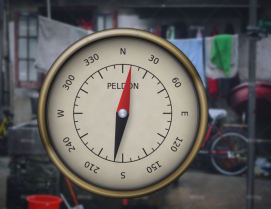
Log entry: 10 °
